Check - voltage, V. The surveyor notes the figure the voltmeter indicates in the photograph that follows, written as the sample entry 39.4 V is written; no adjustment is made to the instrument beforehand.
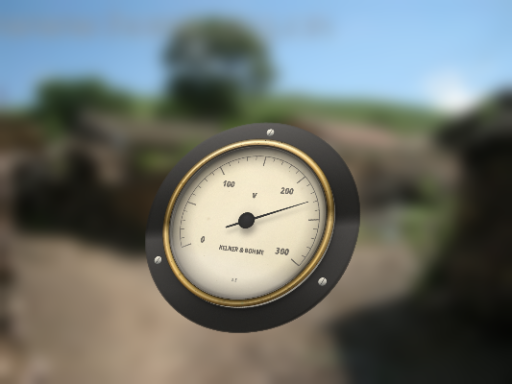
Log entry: 230 V
